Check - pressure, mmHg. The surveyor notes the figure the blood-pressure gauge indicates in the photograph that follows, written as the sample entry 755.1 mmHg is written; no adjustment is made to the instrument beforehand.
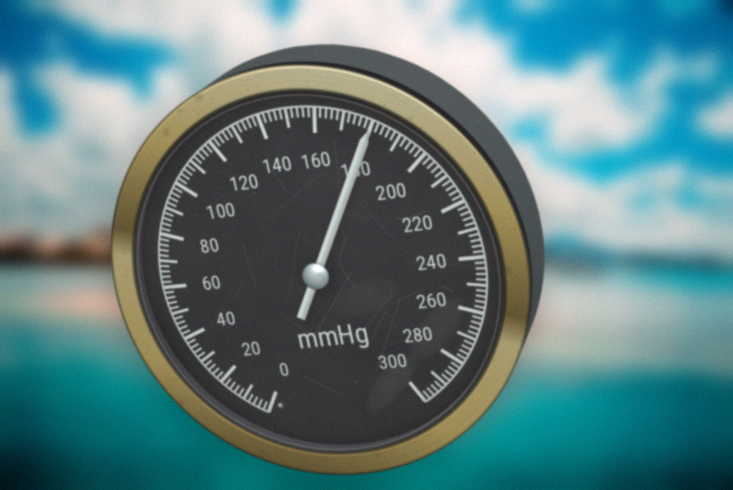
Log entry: 180 mmHg
